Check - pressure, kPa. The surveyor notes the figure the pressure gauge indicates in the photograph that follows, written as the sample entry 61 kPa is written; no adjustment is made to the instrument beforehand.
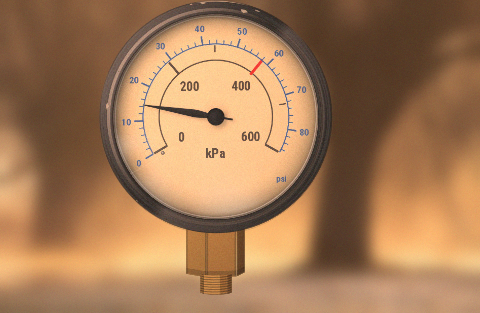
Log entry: 100 kPa
